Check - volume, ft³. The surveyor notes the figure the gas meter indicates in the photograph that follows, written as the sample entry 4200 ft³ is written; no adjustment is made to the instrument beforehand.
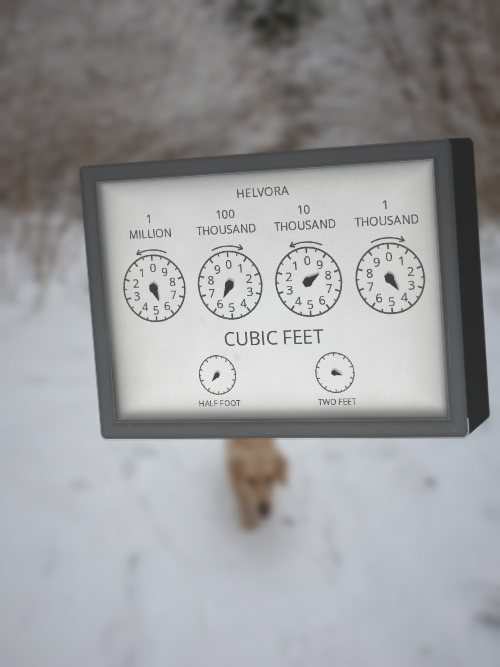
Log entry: 558400 ft³
